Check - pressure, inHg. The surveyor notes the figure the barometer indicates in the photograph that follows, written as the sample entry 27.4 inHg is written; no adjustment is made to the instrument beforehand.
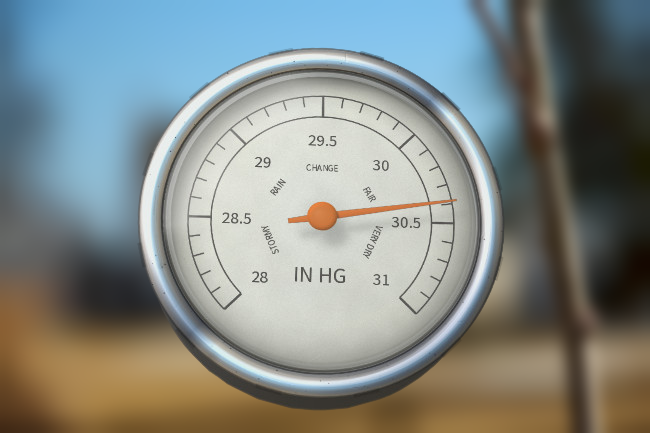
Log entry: 30.4 inHg
